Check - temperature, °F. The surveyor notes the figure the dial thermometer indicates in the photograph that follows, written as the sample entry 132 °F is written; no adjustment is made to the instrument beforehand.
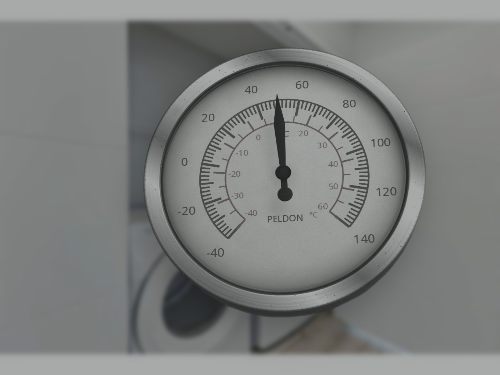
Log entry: 50 °F
